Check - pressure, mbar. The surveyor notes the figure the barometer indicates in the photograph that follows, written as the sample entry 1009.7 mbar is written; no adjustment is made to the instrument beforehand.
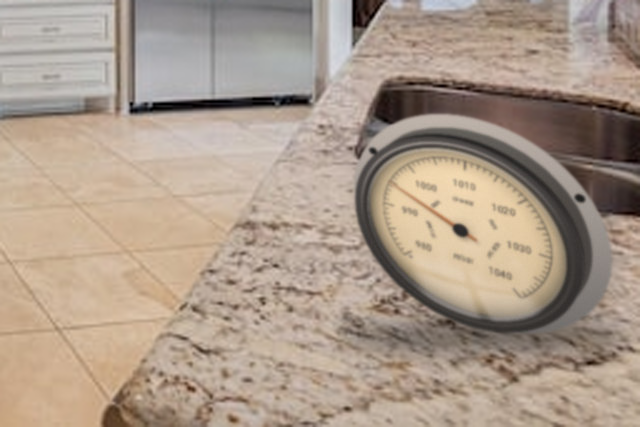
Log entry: 995 mbar
